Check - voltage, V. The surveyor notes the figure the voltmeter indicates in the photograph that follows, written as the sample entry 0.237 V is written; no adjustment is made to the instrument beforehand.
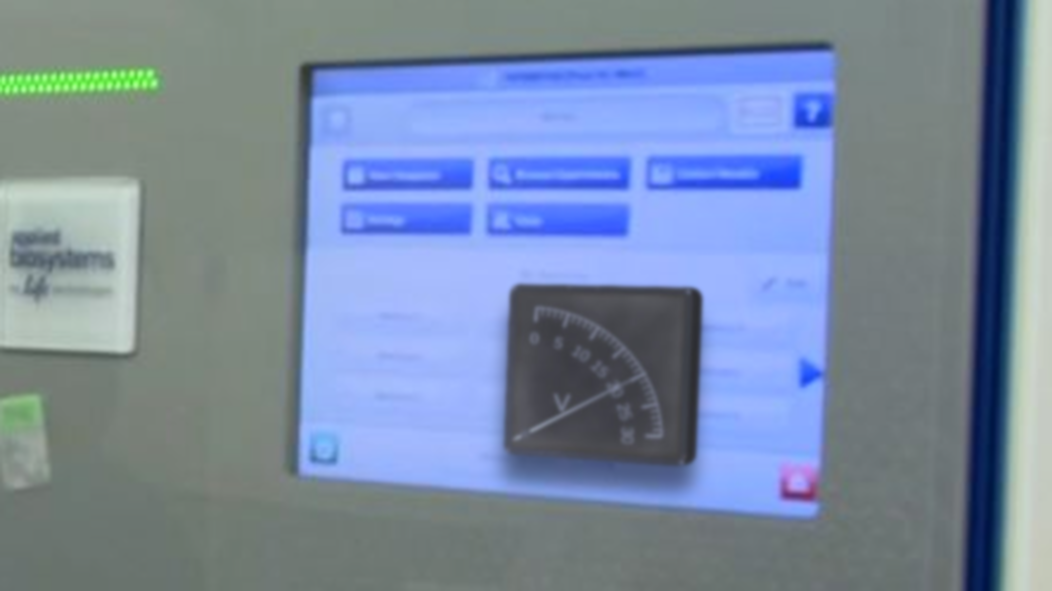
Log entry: 20 V
